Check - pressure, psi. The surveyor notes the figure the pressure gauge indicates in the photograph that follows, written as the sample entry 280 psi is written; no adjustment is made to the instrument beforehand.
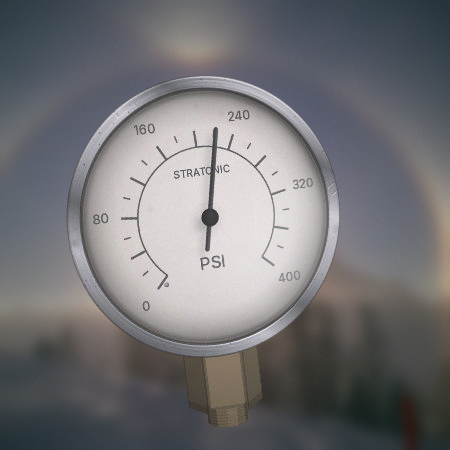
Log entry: 220 psi
